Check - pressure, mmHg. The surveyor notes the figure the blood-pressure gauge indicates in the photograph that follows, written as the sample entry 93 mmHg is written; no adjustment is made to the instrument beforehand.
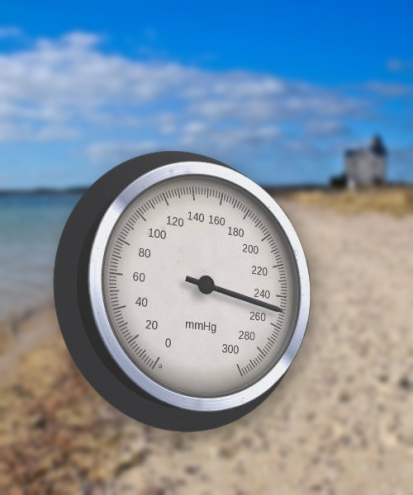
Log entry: 250 mmHg
